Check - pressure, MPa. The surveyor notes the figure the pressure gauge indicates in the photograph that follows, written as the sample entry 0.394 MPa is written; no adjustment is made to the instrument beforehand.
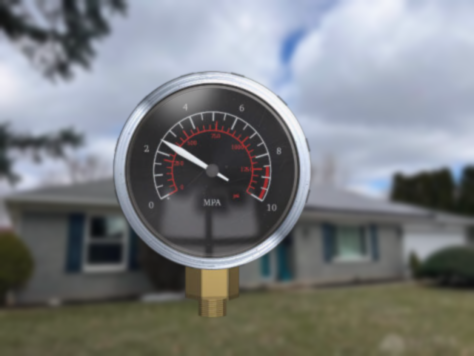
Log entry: 2.5 MPa
